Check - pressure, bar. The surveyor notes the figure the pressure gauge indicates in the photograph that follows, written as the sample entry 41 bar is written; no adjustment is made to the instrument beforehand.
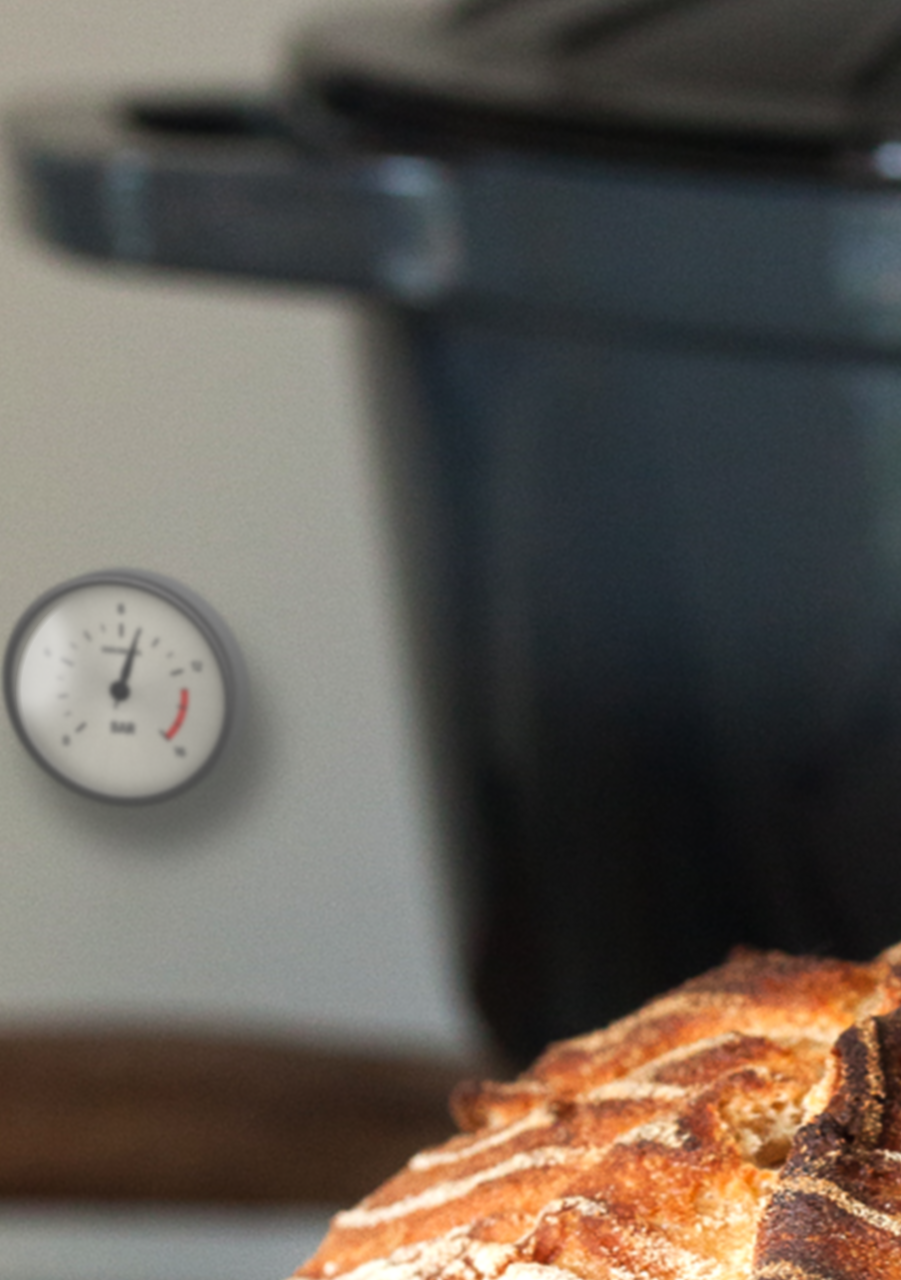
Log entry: 9 bar
